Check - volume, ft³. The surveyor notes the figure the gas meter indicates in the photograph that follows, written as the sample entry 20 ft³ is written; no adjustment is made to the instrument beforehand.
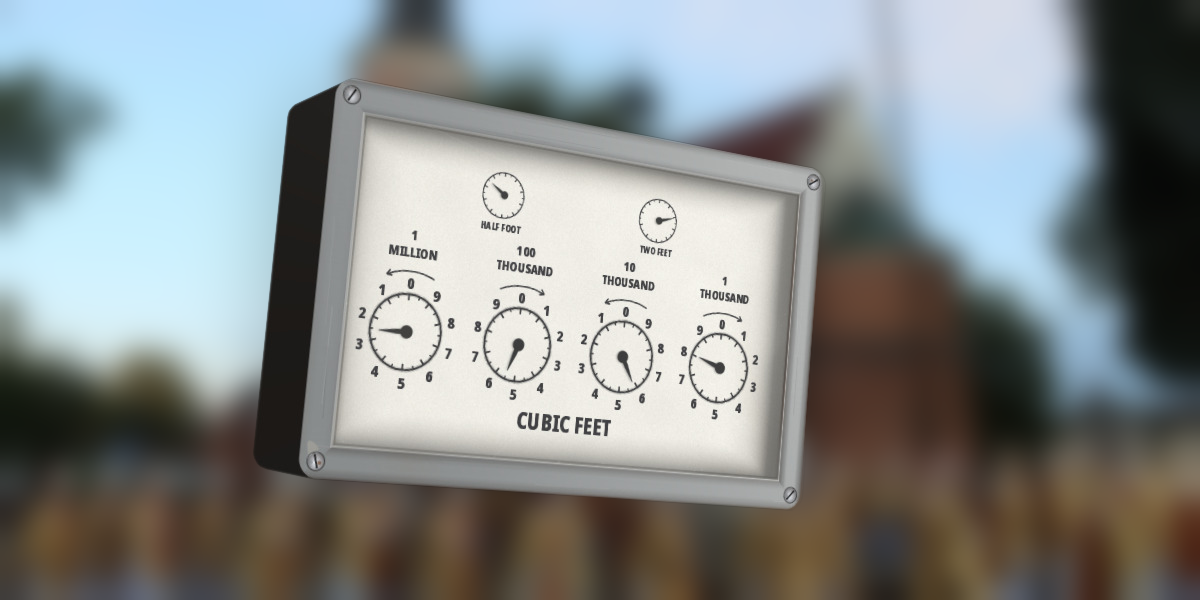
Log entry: 255800 ft³
